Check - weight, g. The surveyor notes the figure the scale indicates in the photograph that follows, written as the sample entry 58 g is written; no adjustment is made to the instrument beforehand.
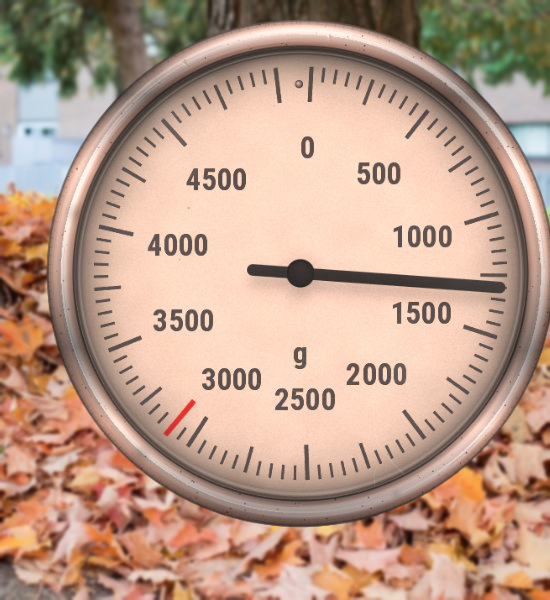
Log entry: 1300 g
